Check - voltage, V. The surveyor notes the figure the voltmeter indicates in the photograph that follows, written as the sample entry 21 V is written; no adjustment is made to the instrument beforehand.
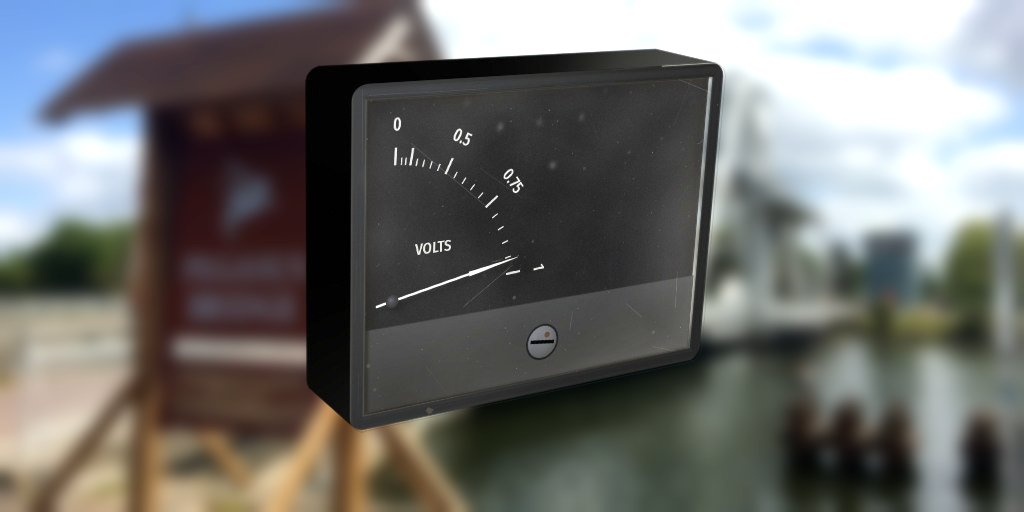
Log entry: 0.95 V
